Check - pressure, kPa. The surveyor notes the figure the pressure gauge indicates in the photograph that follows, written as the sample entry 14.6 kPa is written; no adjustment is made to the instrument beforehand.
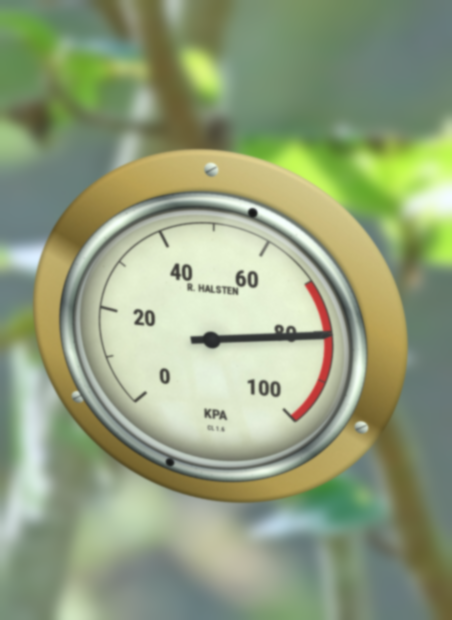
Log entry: 80 kPa
